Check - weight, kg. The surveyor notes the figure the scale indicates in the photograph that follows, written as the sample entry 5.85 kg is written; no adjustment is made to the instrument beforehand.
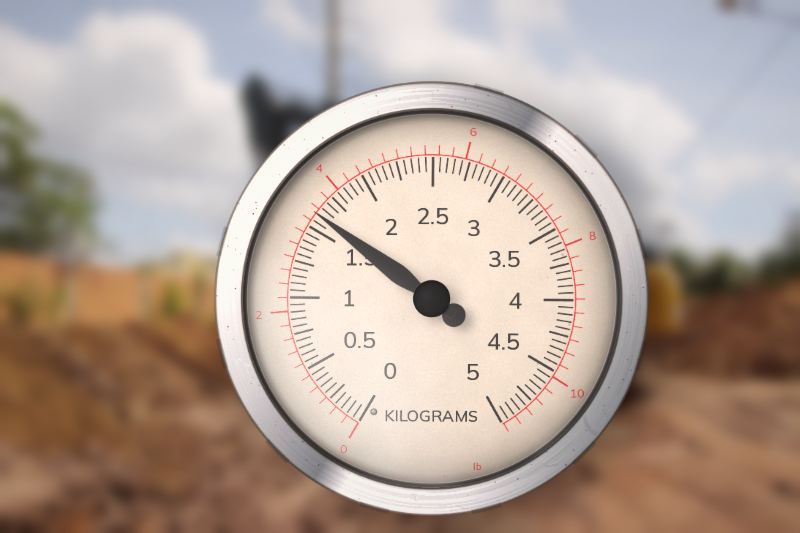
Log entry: 1.6 kg
